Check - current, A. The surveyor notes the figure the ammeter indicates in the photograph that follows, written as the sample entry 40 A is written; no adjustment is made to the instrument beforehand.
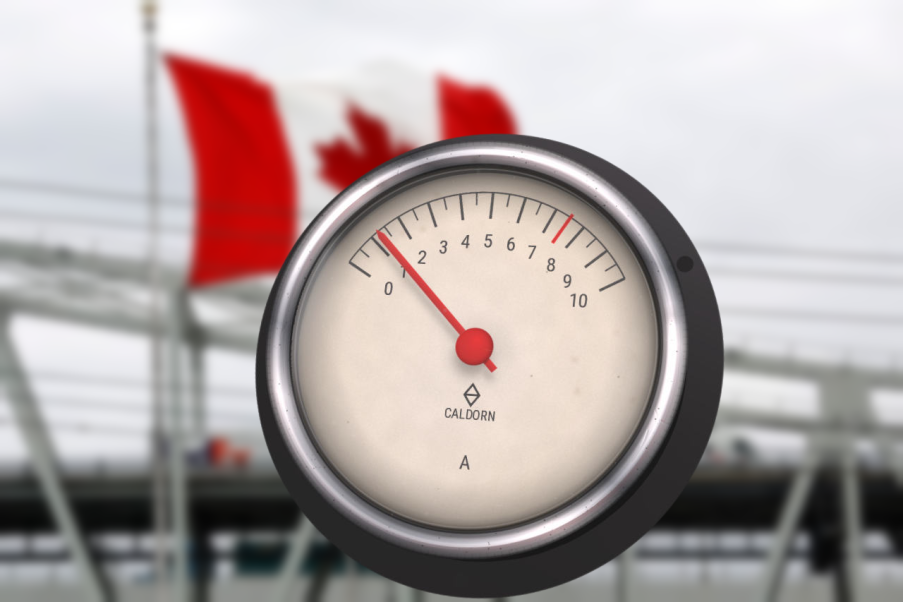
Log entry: 1.25 A
